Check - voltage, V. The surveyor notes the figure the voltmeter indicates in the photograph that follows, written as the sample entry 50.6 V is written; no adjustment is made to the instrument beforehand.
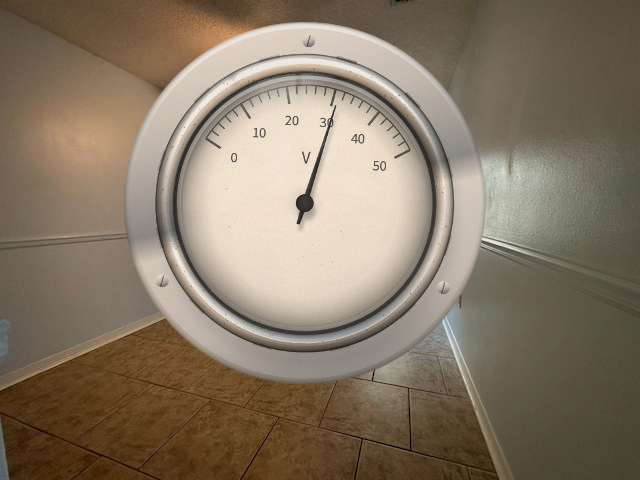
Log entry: 31 V
